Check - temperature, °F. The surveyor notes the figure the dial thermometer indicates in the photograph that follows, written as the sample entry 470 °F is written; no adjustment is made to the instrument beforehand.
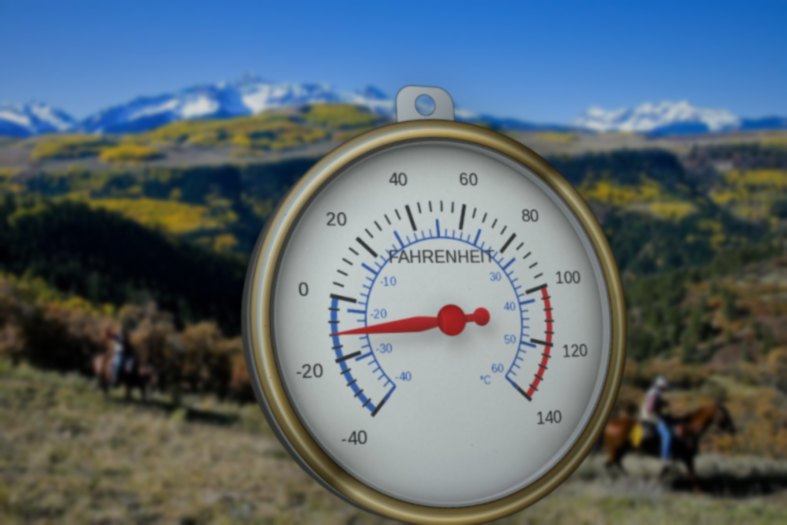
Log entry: -12 °F
